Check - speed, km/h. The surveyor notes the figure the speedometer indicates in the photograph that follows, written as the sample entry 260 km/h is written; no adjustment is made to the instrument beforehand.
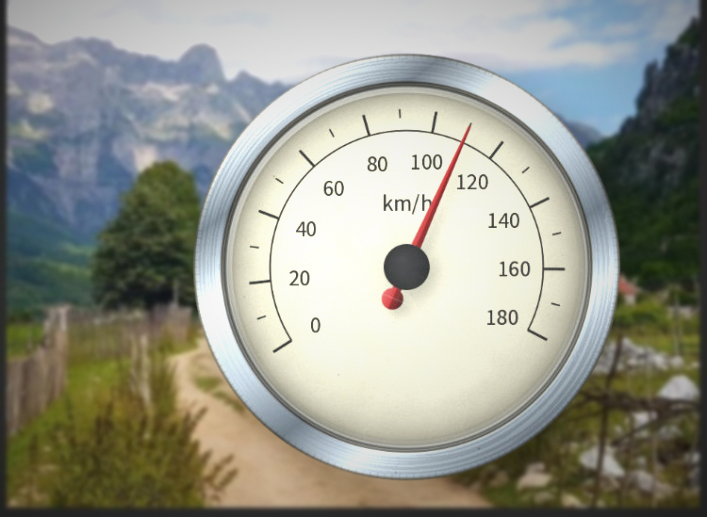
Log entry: 110 km/h
